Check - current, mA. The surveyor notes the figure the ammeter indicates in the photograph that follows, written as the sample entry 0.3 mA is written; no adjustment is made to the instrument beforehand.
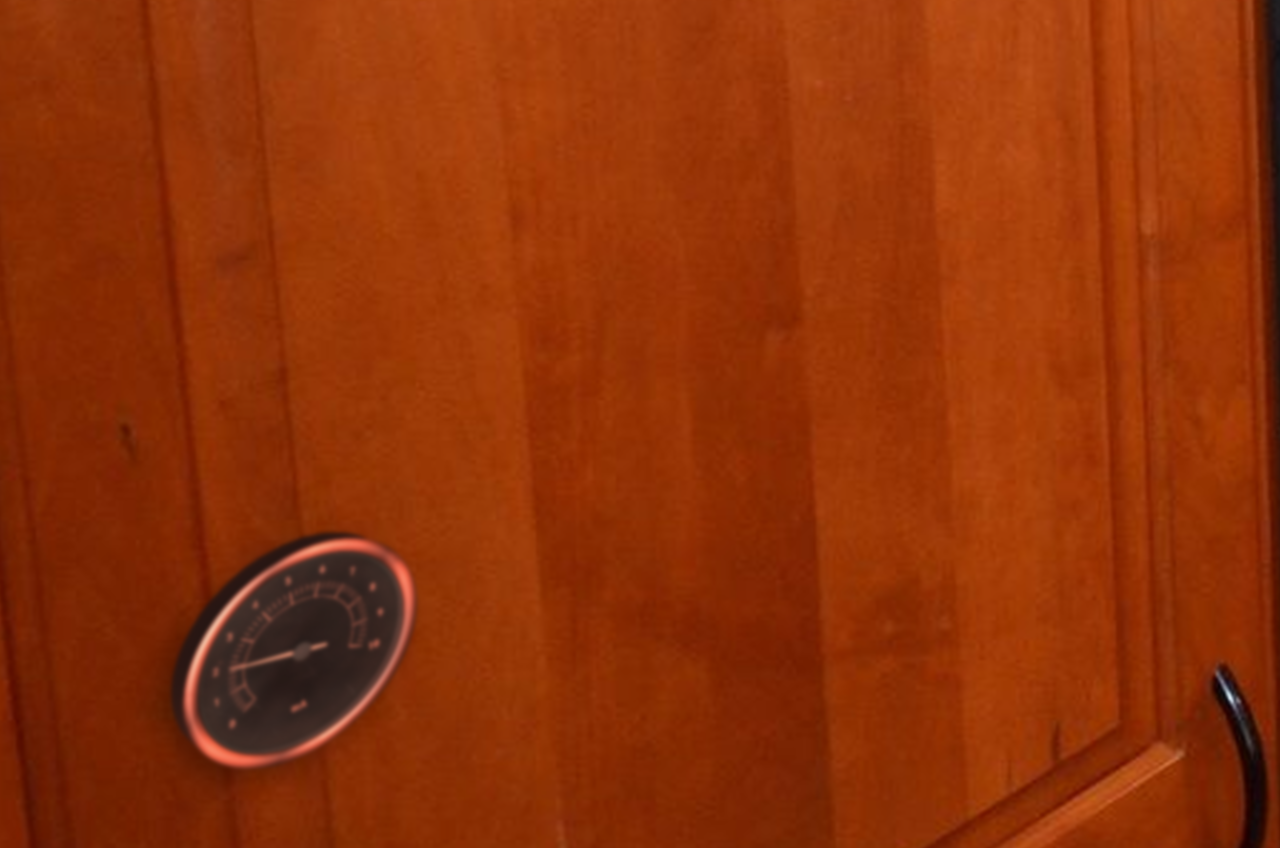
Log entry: 2 mA
